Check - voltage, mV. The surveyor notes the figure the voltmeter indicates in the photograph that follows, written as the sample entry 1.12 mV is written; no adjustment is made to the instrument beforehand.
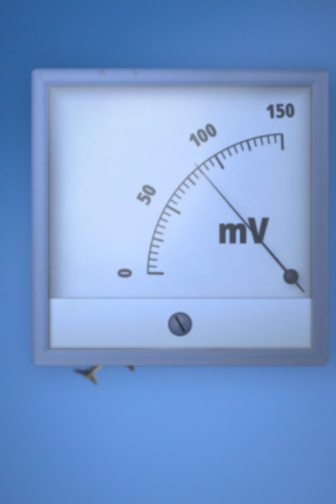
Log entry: 85 mV
